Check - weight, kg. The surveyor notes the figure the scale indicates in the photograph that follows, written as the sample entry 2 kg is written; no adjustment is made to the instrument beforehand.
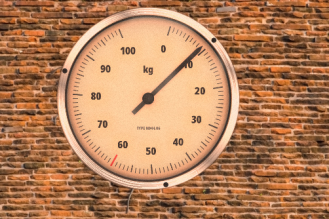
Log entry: 9 kg
